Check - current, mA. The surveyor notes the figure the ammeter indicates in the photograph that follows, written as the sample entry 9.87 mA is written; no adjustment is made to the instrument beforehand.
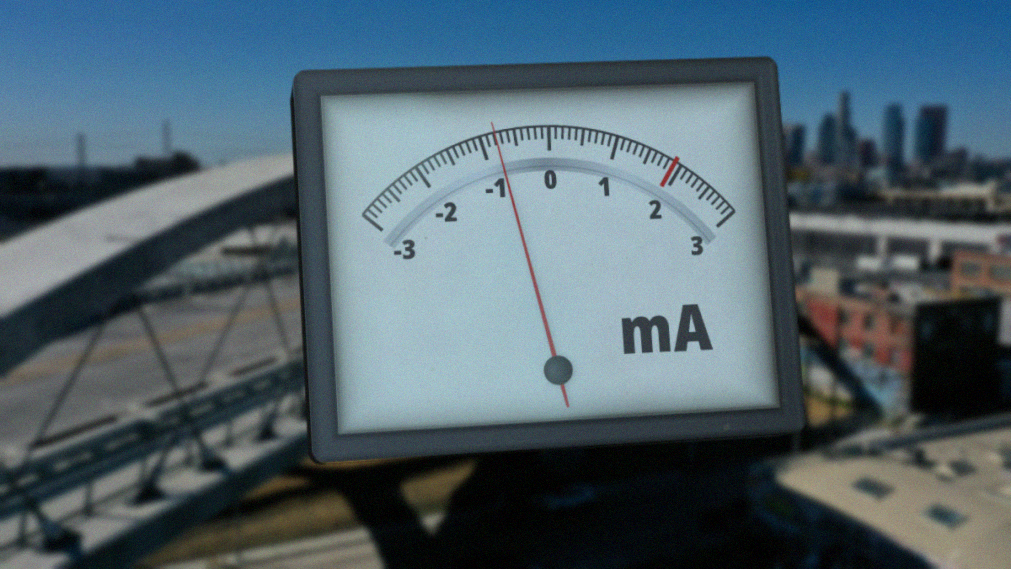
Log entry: -0.8 mA
